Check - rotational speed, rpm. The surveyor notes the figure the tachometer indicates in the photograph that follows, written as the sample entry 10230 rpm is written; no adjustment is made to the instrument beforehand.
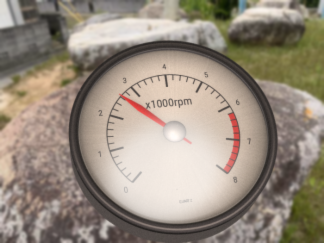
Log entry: 2600 rpm
